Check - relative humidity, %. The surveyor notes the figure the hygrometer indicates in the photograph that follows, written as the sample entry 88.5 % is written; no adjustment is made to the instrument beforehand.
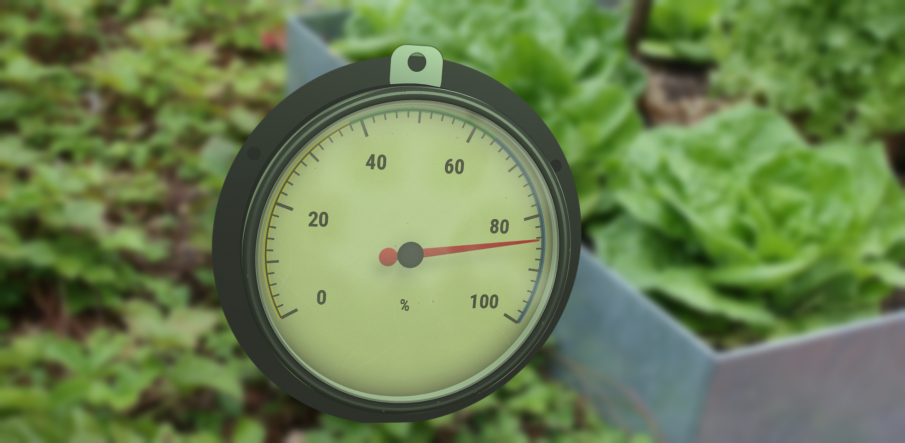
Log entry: 84 %
